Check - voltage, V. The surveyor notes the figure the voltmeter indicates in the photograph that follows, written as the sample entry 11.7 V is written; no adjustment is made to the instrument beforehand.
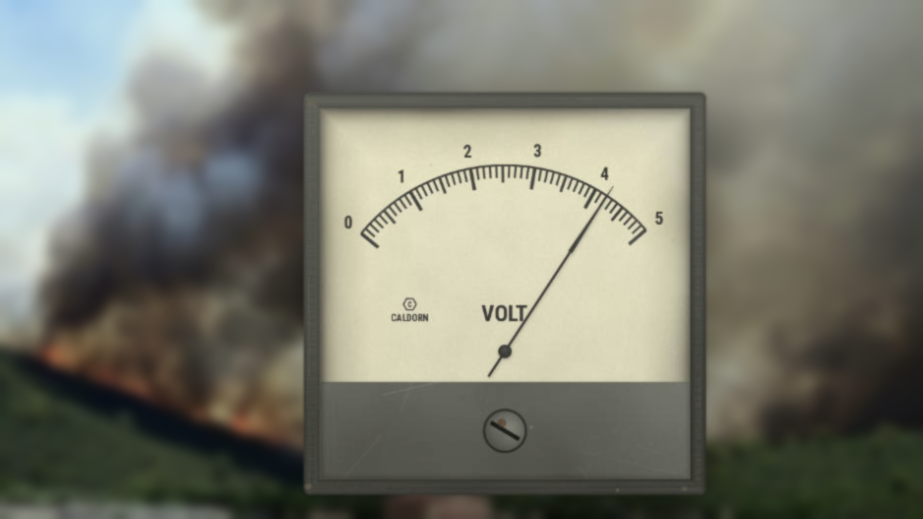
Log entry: 4.2 V
